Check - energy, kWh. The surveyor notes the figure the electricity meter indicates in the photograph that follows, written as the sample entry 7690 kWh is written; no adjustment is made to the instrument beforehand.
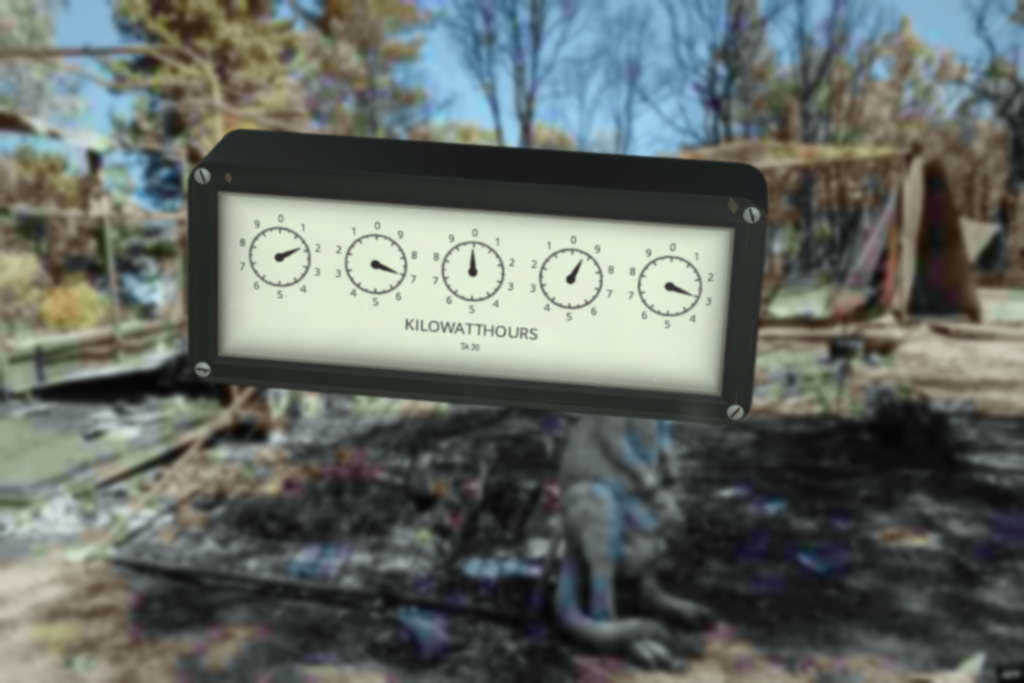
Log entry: 16993 kWh
